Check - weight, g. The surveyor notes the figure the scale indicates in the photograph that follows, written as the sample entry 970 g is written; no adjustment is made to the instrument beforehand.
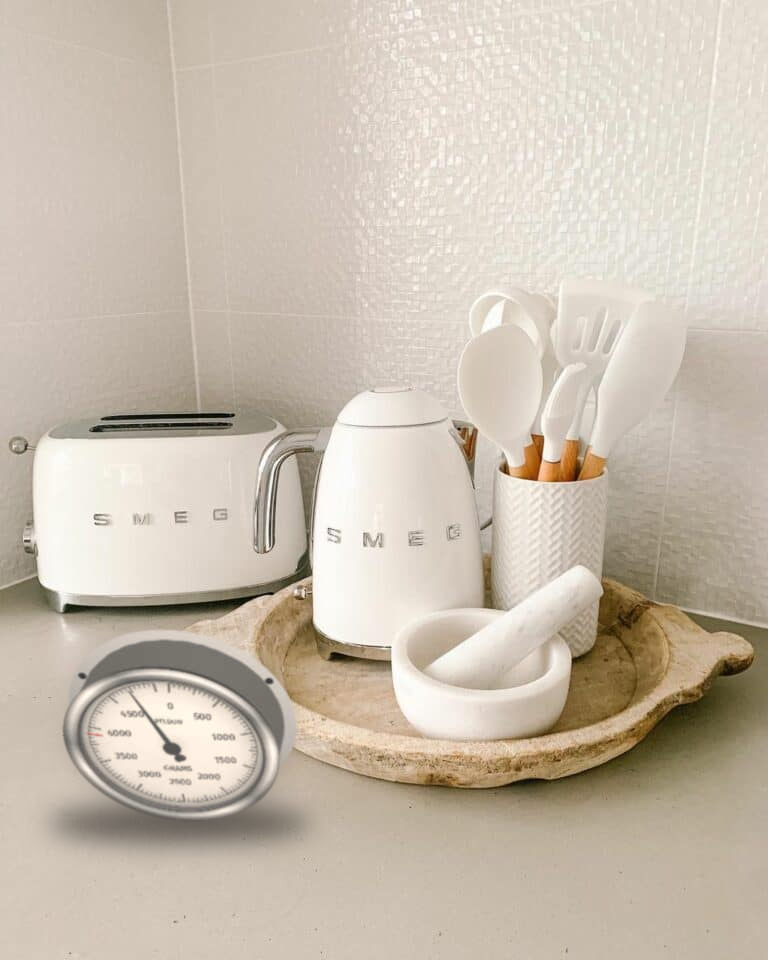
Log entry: 4750 g
